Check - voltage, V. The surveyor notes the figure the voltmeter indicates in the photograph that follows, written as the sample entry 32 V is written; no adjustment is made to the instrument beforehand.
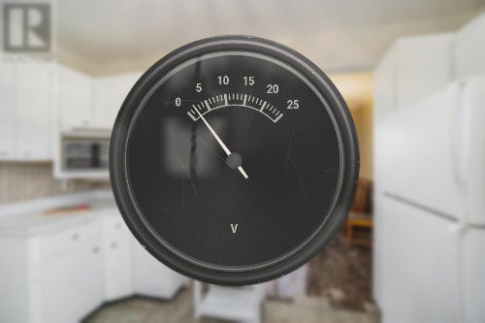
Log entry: 2 V
